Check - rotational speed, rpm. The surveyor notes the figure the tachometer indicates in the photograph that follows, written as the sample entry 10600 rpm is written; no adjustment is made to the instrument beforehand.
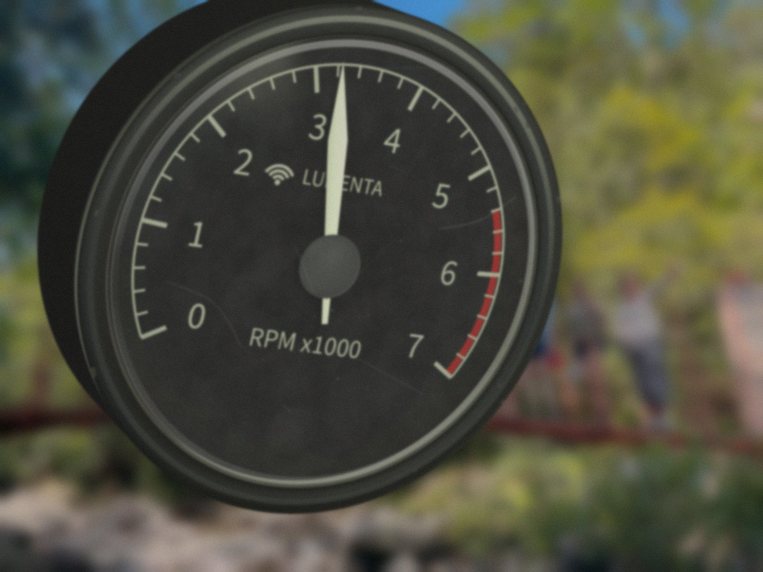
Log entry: 3200 rpm
